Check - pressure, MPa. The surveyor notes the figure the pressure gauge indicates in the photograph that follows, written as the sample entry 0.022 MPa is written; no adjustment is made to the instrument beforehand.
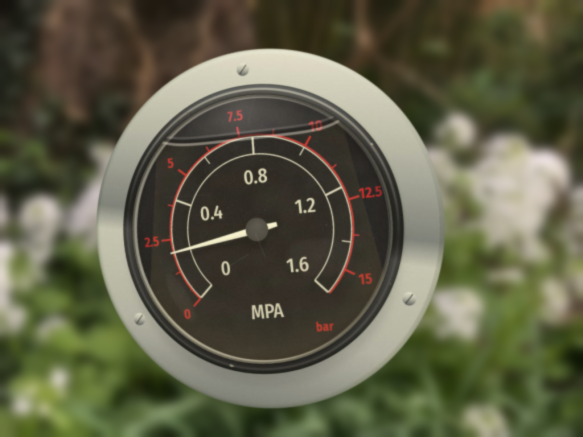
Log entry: 0.2 MPa
